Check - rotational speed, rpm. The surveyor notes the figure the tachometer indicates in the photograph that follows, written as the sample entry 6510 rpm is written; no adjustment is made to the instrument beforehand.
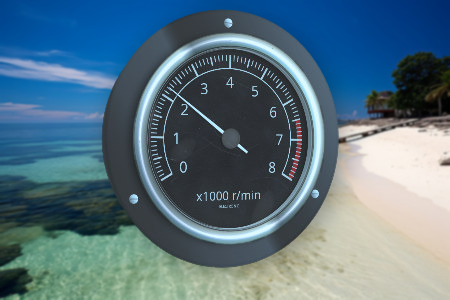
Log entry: 2200 rpm
